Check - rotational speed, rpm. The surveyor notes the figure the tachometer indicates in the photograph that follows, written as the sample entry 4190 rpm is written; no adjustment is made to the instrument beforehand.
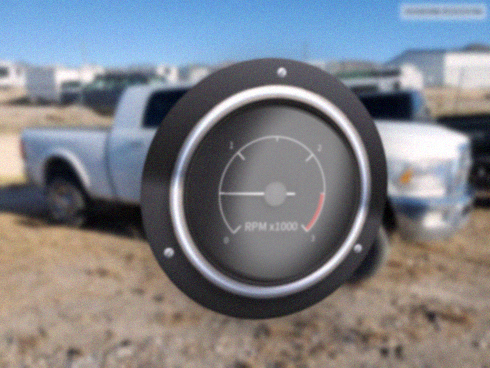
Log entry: 500 rpm
